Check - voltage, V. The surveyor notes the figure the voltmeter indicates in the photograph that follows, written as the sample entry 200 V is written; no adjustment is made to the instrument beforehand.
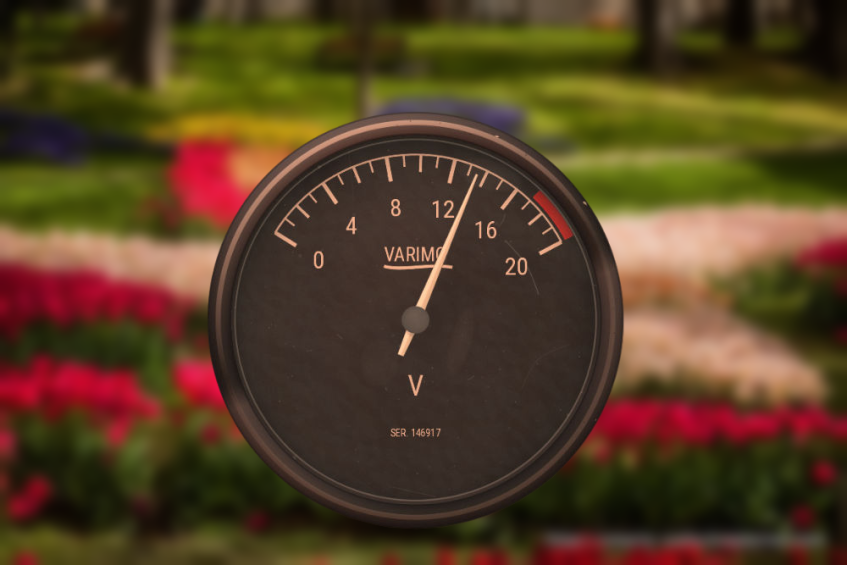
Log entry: 13.5 V
